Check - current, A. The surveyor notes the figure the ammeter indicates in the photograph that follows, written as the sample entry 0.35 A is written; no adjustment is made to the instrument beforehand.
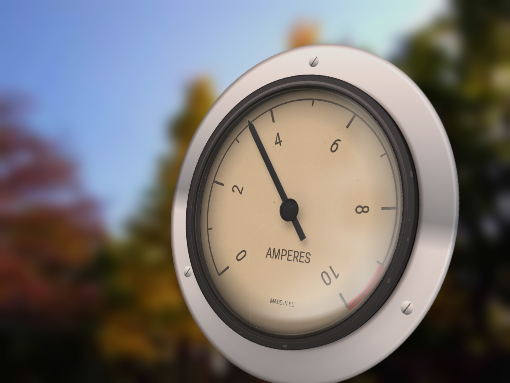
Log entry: 3.5 A
